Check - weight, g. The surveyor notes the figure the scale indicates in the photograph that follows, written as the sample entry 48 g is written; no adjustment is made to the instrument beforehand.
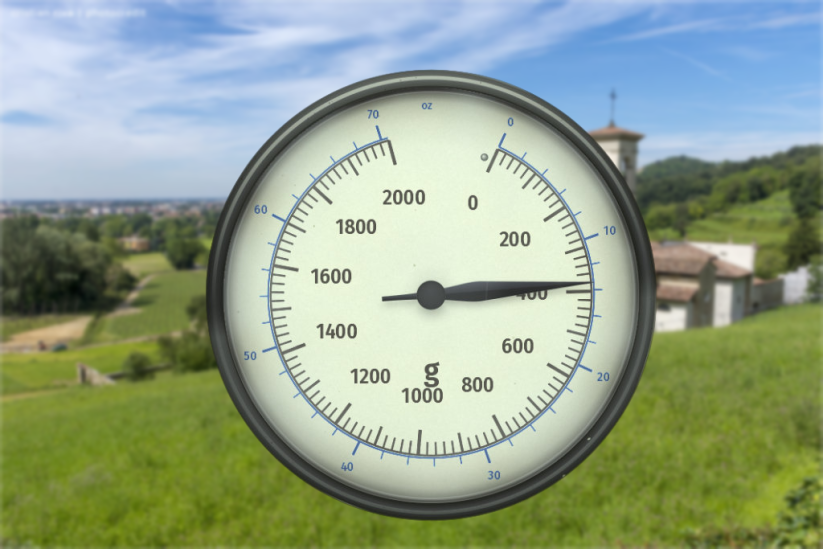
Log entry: 380 g
